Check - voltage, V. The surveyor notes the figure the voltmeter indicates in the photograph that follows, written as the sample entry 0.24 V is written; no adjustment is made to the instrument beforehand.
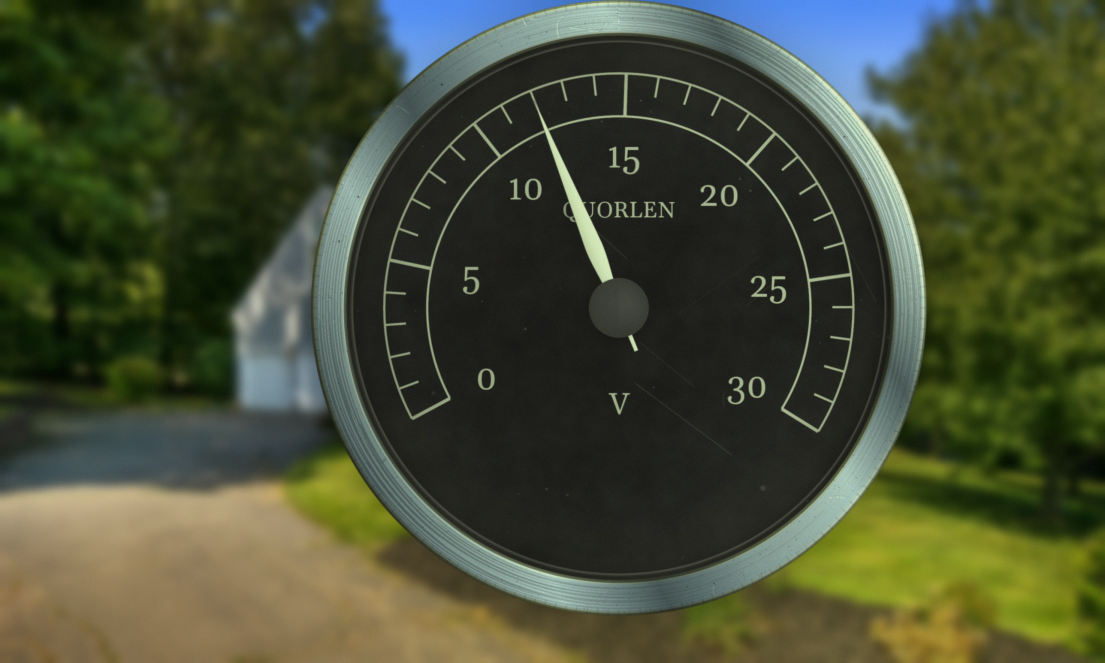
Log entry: 12 V
